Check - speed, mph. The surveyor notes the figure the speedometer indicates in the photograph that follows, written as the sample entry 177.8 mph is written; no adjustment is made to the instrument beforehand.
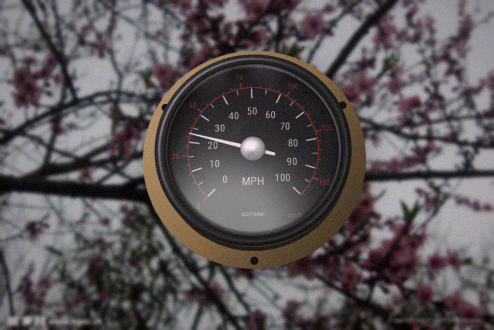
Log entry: 22.5 mph
